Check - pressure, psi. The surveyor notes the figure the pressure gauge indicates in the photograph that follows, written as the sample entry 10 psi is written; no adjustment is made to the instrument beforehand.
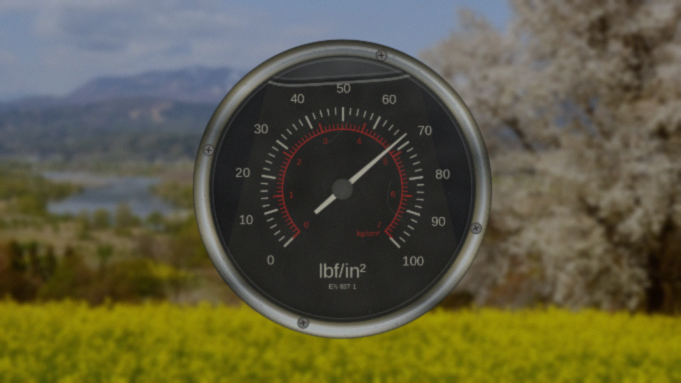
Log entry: 68 psi
